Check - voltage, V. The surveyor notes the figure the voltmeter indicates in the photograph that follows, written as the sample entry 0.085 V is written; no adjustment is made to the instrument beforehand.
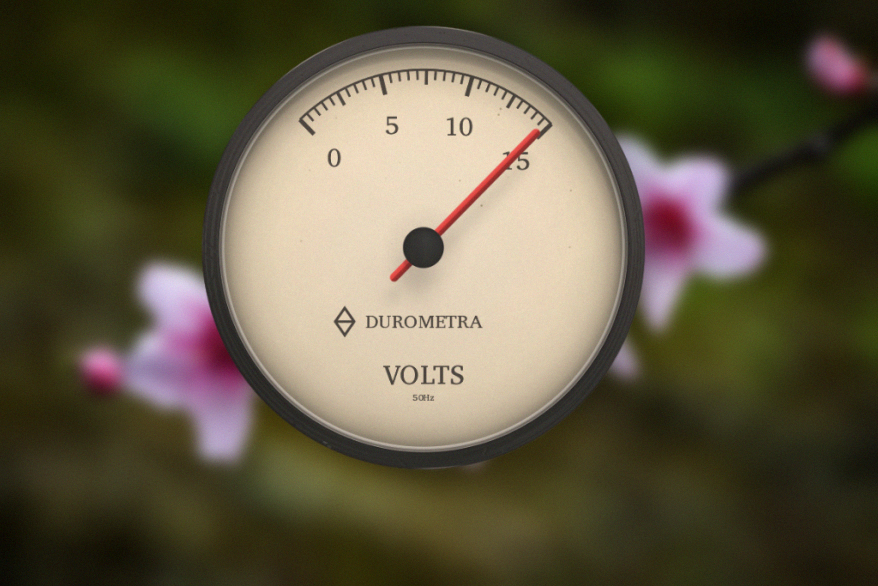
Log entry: 14.75 V
